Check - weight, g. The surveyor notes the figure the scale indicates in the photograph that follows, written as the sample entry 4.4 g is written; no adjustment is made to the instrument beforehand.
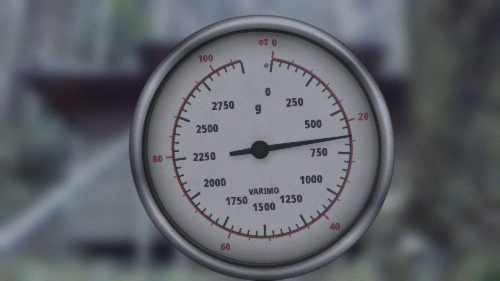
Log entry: 650 g
